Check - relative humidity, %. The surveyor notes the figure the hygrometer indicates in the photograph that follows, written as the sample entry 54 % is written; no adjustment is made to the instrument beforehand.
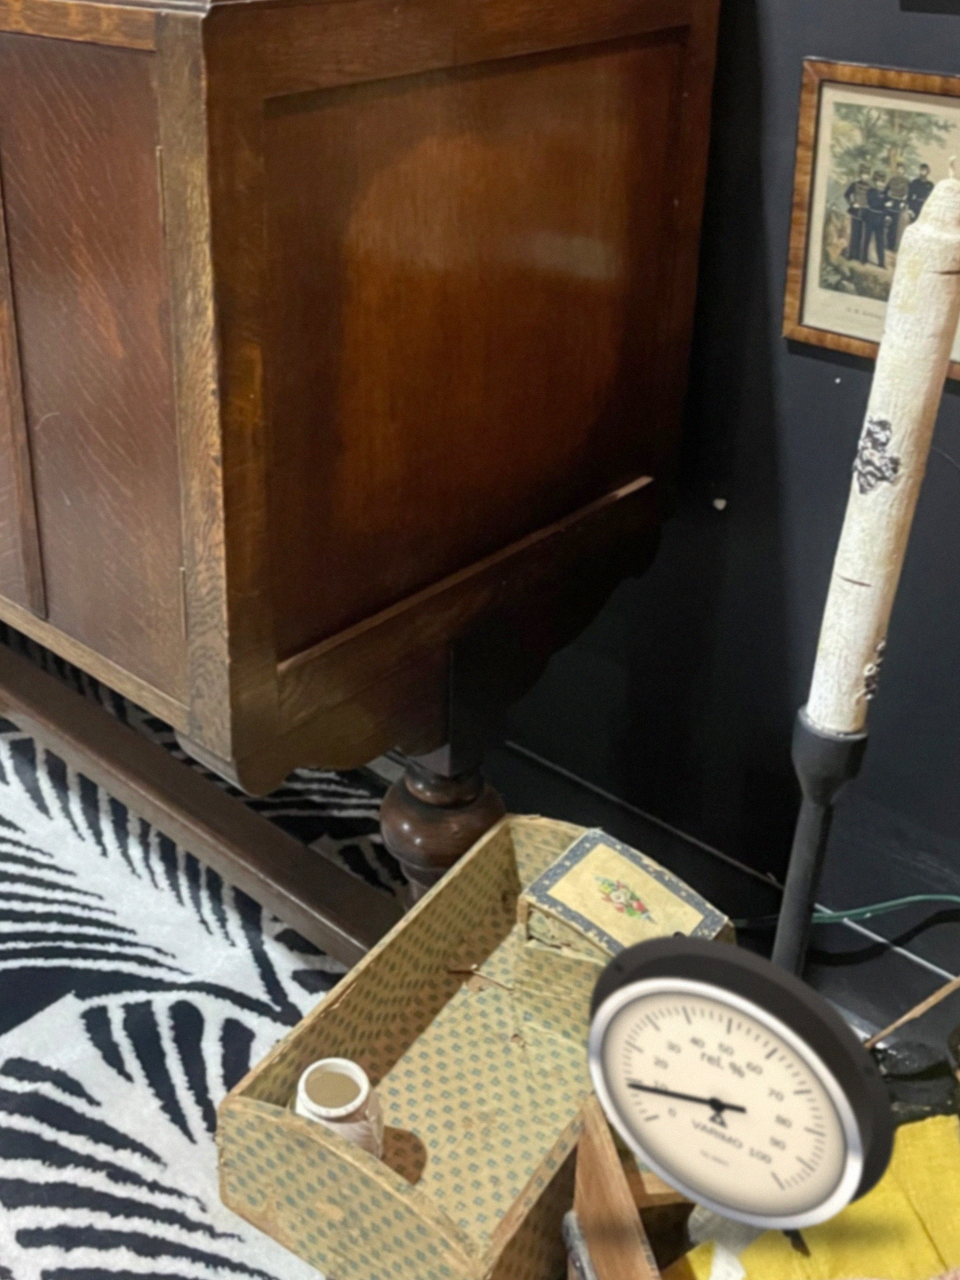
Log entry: 10 %
